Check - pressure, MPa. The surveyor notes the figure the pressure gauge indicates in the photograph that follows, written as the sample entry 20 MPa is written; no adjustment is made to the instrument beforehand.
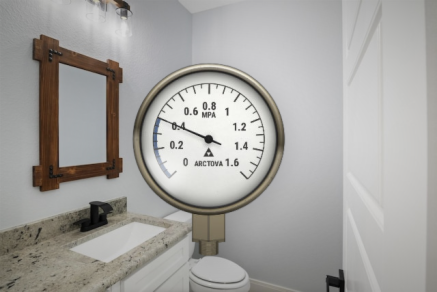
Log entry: 0.4 MPa
